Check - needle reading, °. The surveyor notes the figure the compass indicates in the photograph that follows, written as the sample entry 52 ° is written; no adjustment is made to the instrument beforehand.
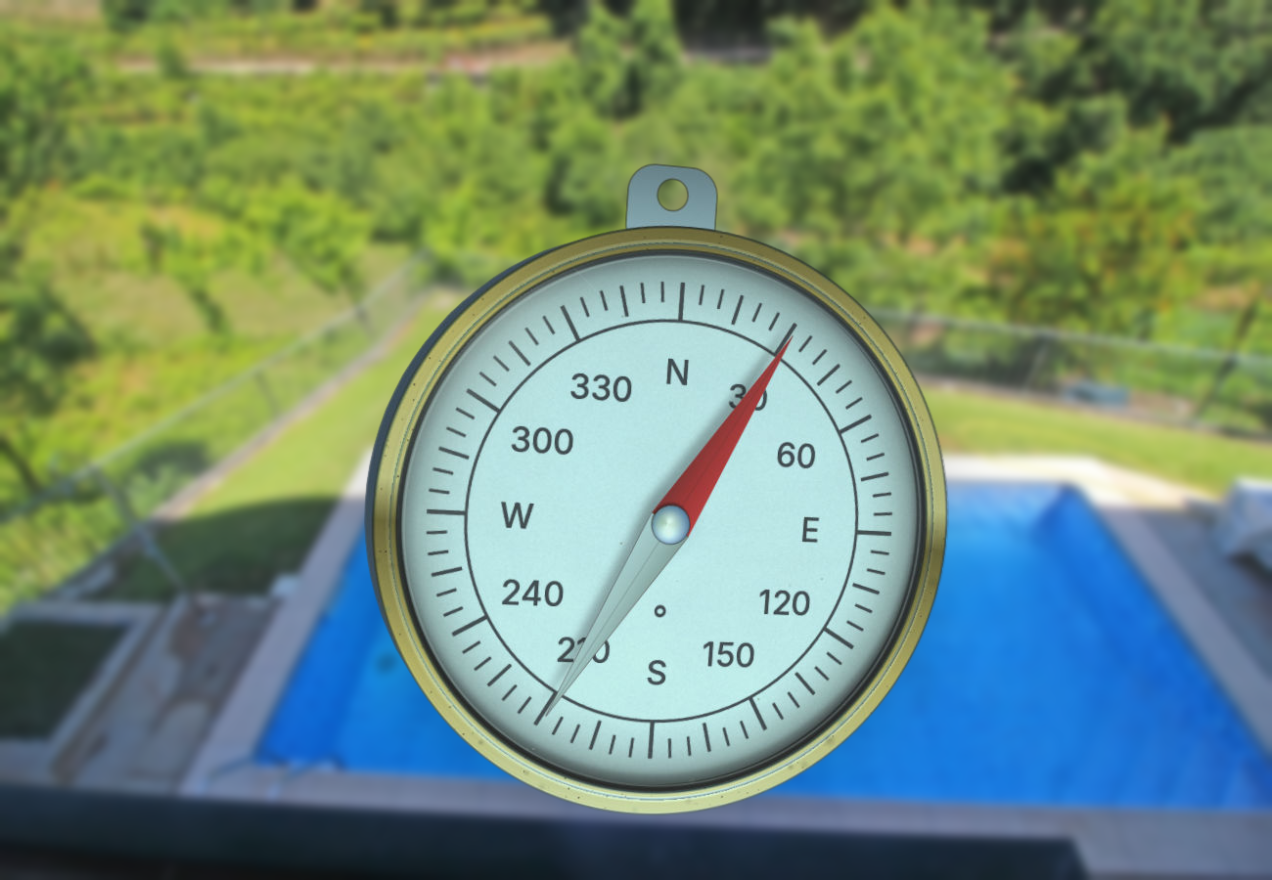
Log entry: 30 °
